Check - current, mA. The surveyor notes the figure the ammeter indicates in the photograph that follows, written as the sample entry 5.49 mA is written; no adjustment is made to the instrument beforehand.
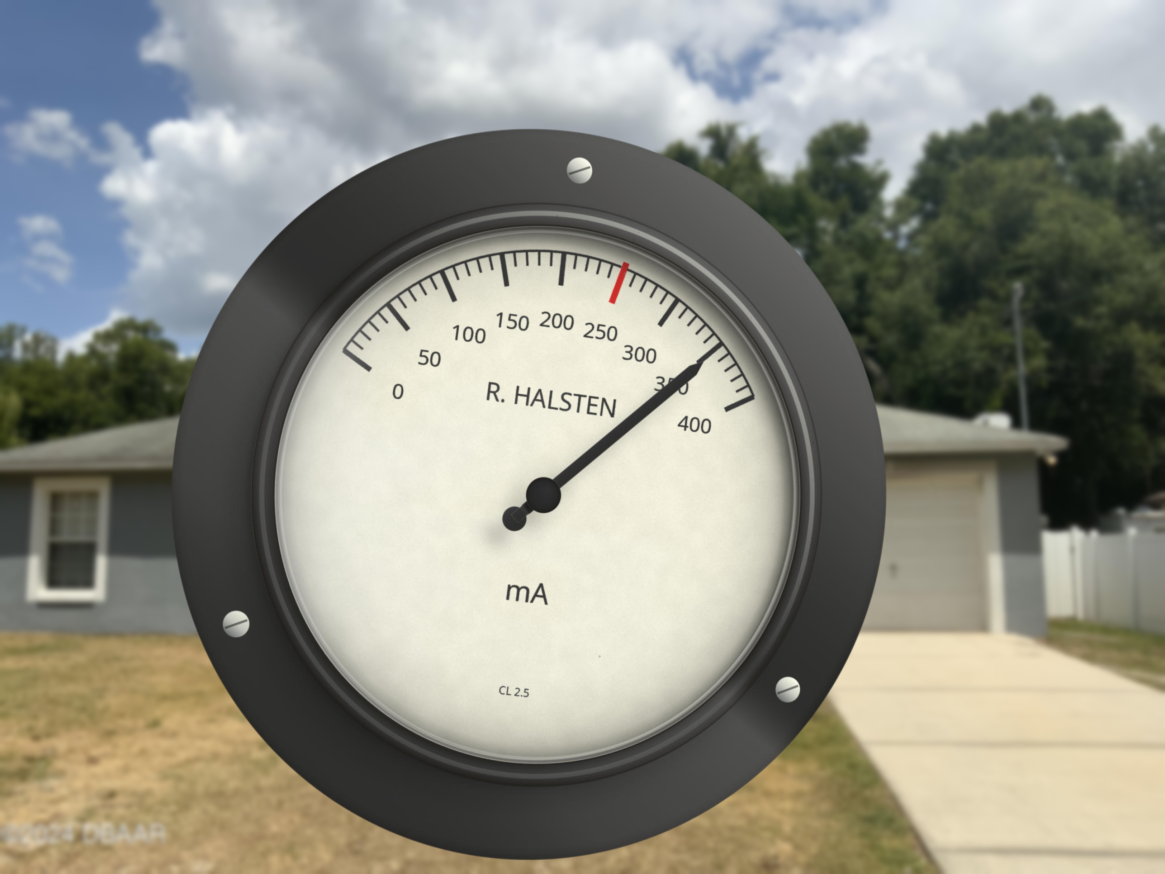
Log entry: 350 mA
